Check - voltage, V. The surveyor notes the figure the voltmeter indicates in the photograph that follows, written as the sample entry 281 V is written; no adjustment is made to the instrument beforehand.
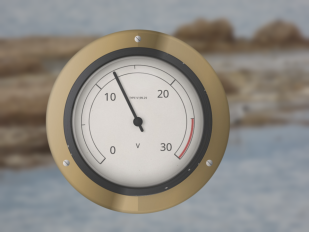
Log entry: 12.5 V
